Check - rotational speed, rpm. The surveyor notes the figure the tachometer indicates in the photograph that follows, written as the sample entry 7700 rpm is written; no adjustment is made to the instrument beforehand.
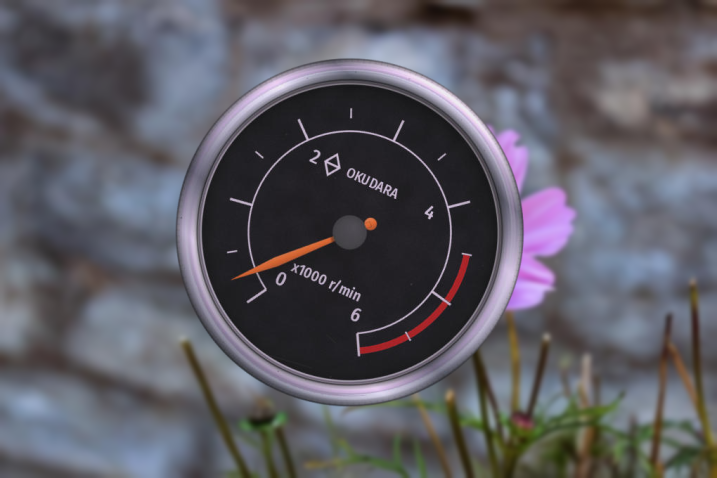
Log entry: 250 rpm
